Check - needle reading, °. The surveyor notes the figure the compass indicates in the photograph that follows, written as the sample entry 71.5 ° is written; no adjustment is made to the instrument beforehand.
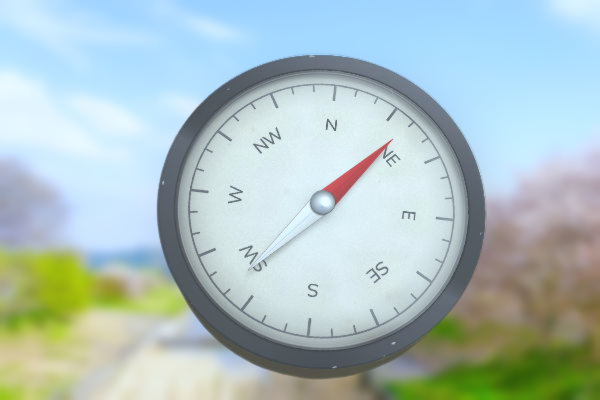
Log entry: 40 °
